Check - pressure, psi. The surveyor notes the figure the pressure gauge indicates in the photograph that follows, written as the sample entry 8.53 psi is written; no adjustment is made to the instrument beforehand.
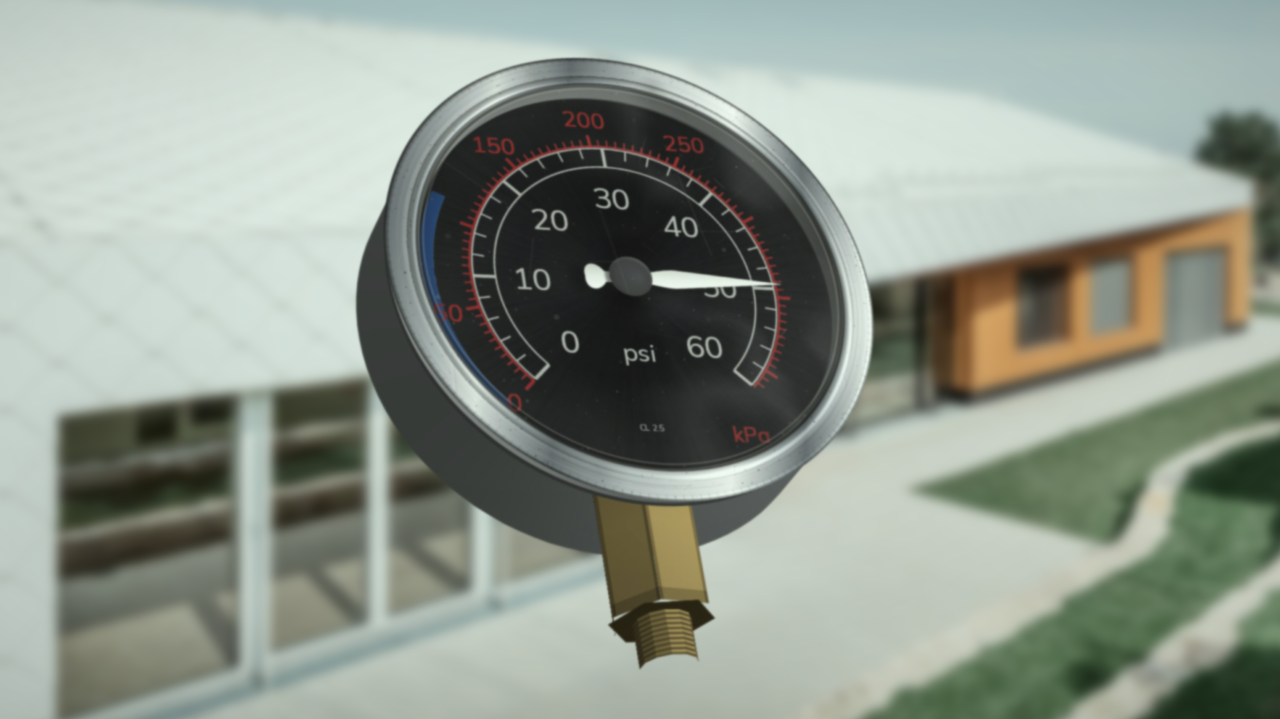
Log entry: 50 psi
